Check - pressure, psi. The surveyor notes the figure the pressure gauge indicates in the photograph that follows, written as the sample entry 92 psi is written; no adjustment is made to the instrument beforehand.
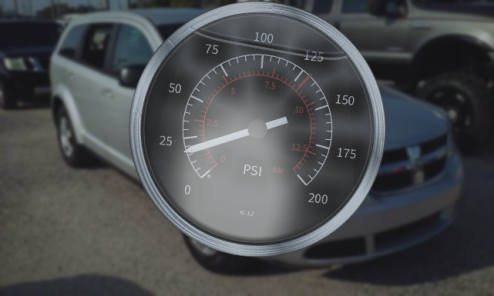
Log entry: 17.5 psi
